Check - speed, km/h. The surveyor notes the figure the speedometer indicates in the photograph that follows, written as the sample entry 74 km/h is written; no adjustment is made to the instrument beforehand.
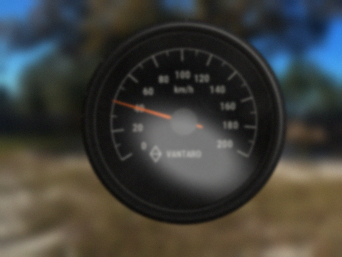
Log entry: 40 km/h
